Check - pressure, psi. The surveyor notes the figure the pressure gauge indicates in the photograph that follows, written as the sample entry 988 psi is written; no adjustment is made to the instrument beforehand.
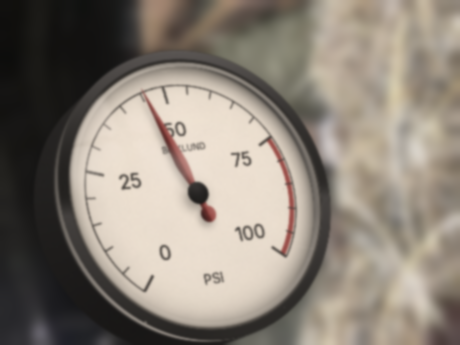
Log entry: 45 psi
